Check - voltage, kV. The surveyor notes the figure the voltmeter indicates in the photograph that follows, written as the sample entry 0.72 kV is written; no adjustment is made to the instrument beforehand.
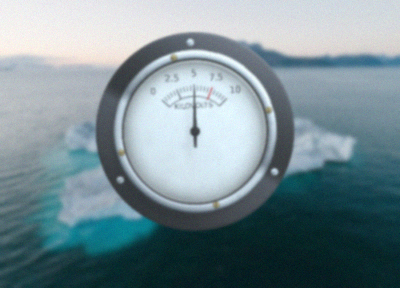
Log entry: 5 kV
